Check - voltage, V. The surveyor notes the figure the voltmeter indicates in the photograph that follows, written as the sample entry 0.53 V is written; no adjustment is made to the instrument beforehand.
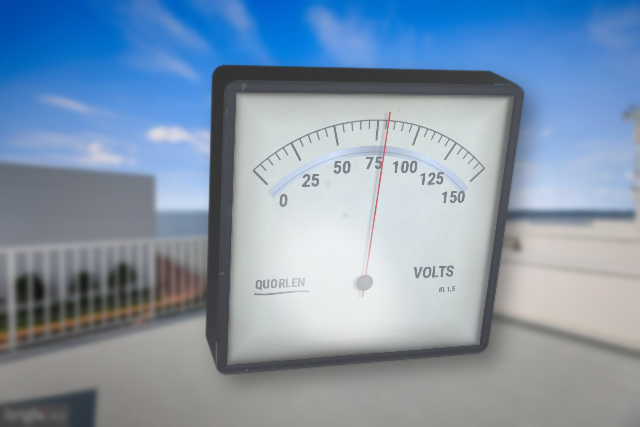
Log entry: 80 V
